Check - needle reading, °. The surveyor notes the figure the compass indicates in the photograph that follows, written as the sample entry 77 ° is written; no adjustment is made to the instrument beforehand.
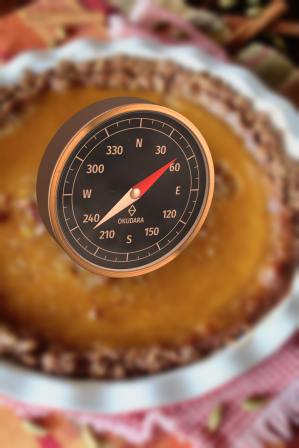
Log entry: 50 °
